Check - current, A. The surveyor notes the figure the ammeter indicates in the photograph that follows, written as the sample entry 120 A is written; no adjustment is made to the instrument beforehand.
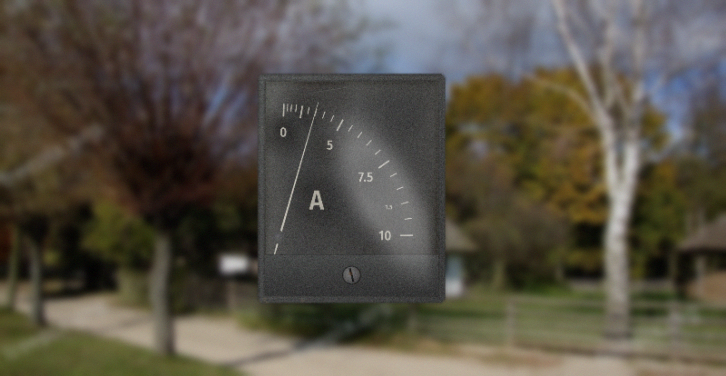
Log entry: 3.5 A
